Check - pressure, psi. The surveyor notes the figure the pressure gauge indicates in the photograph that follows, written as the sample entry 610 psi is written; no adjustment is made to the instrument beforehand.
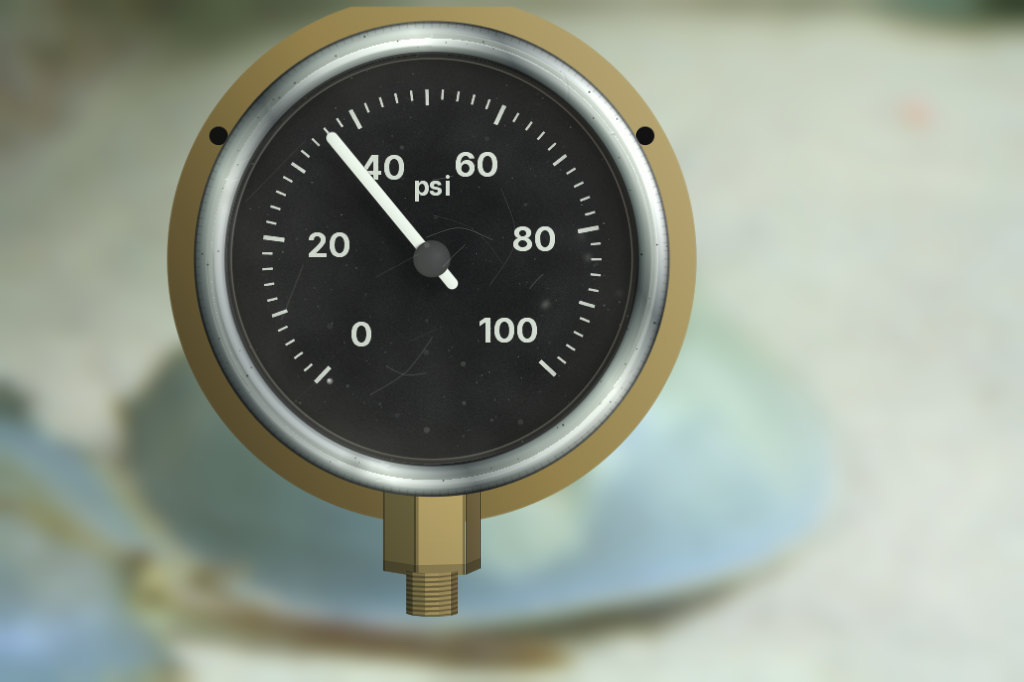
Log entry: 36 psi
